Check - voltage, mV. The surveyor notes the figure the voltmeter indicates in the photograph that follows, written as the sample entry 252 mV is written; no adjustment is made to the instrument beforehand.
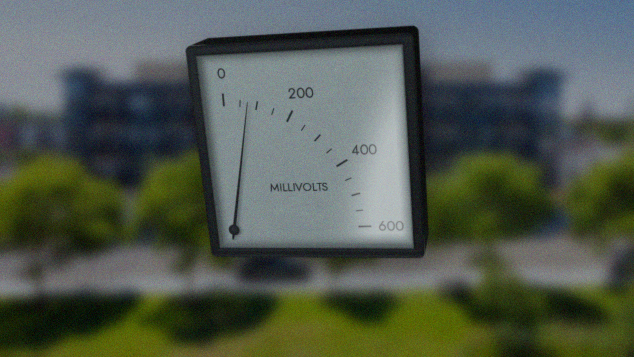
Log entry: 75 mV
